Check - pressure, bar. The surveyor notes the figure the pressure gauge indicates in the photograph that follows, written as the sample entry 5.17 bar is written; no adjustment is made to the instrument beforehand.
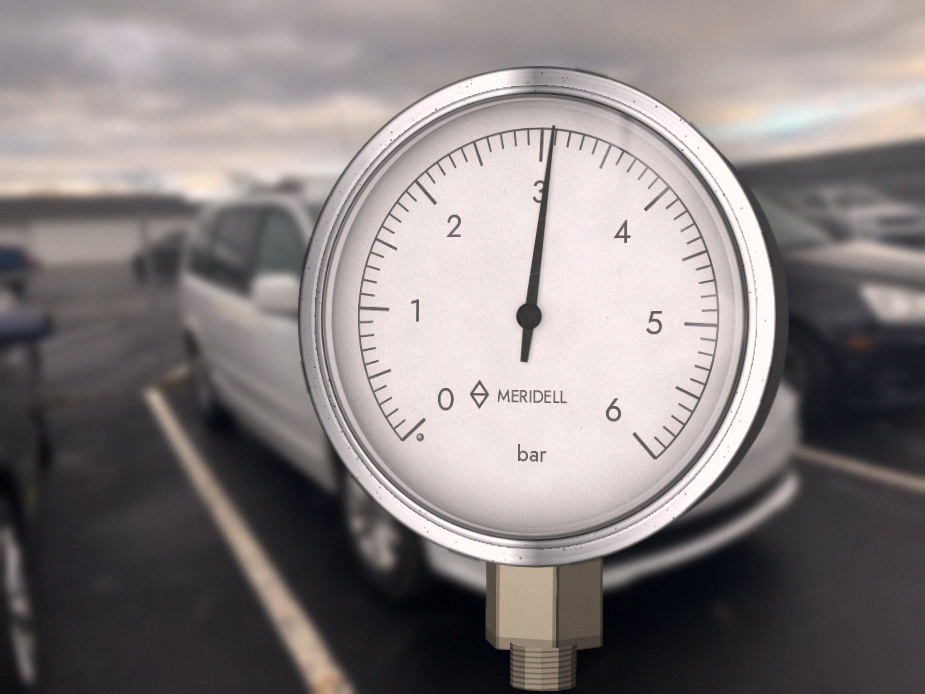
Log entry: 3.1 bar
